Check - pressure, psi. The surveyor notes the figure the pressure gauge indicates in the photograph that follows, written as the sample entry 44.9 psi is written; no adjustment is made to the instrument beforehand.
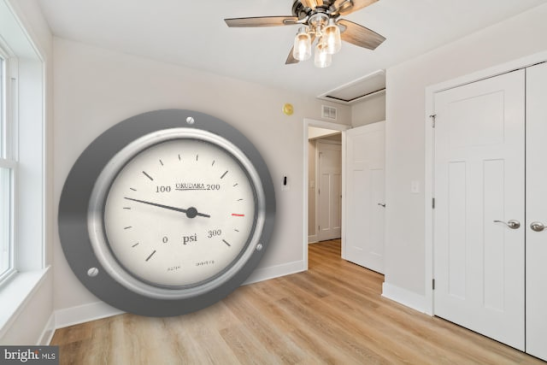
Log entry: 70 psi
